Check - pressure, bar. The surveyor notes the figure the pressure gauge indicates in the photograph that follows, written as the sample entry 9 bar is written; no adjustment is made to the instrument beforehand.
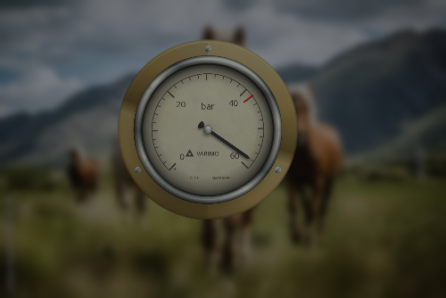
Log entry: 58 bar
